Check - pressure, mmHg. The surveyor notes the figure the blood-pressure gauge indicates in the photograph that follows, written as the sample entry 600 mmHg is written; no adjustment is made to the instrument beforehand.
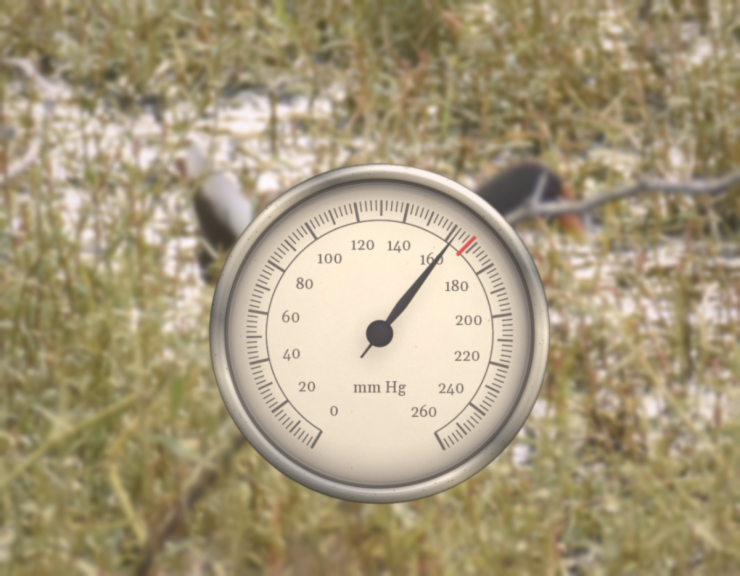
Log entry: 162 mmHg
